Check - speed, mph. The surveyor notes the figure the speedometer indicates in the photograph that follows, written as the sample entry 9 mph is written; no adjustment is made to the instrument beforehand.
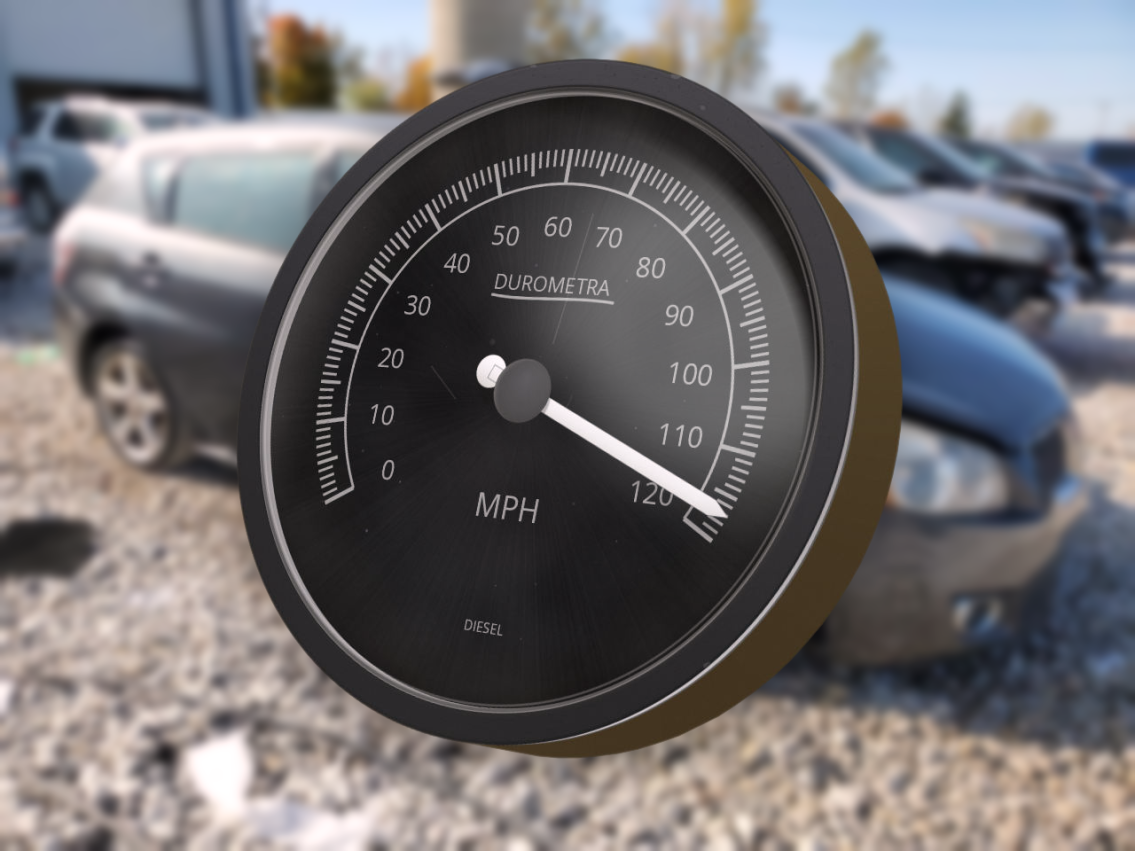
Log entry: 117 mph
